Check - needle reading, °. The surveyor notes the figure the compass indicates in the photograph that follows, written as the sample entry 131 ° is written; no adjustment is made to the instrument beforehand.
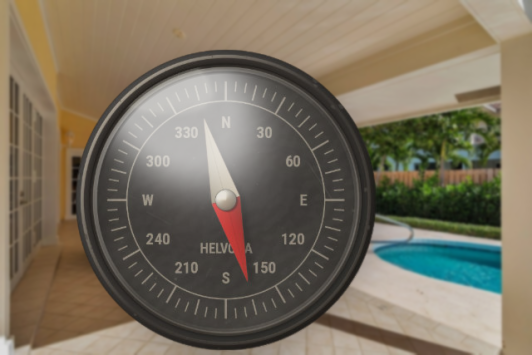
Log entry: 165 °
